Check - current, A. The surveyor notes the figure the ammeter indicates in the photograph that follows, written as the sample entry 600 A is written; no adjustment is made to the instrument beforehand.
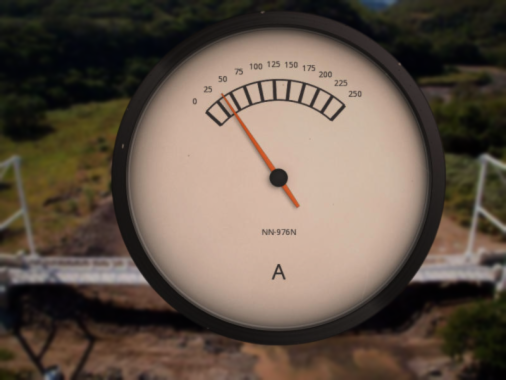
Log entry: 37.5 A
